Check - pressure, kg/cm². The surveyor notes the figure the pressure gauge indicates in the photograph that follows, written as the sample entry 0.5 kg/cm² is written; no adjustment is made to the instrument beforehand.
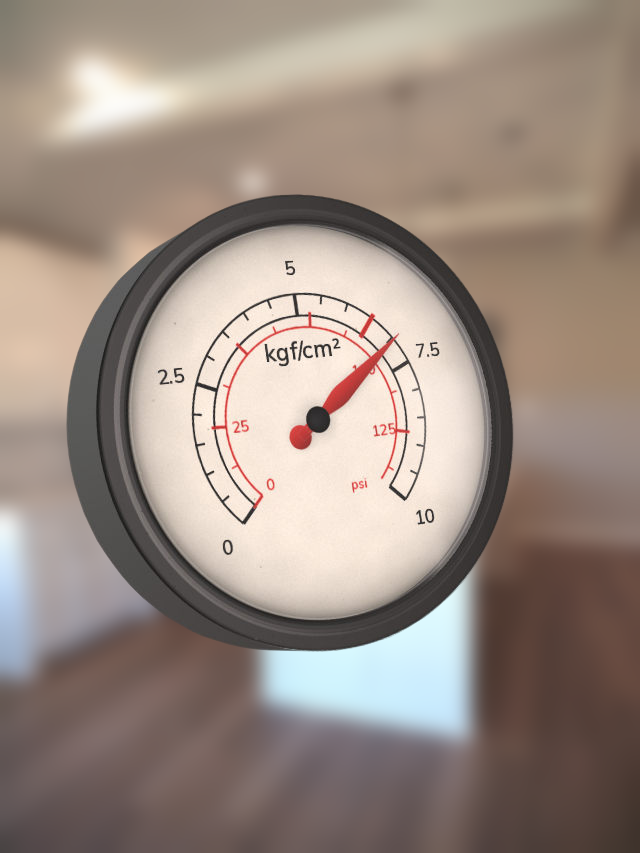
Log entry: 7 kg/cm²
